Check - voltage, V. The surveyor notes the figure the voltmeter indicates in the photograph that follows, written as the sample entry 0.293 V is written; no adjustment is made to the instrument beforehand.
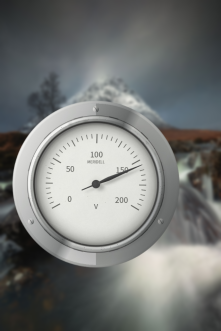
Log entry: 155 V
